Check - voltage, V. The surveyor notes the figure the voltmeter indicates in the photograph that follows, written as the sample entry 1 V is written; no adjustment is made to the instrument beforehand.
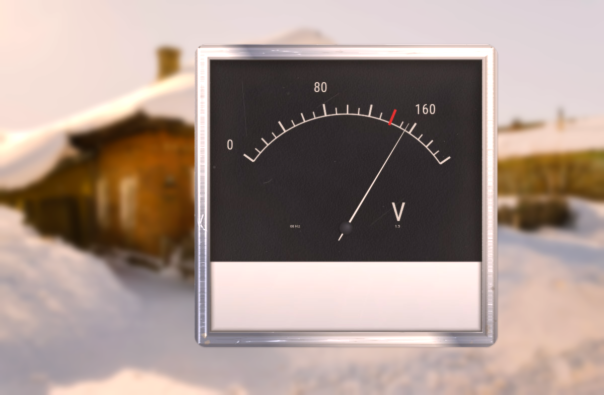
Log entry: 155 V
